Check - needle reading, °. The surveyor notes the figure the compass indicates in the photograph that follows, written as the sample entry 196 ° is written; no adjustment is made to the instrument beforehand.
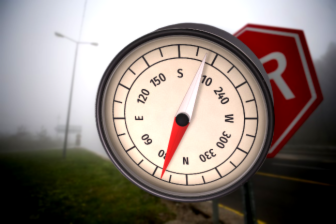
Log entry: 22.5 °
